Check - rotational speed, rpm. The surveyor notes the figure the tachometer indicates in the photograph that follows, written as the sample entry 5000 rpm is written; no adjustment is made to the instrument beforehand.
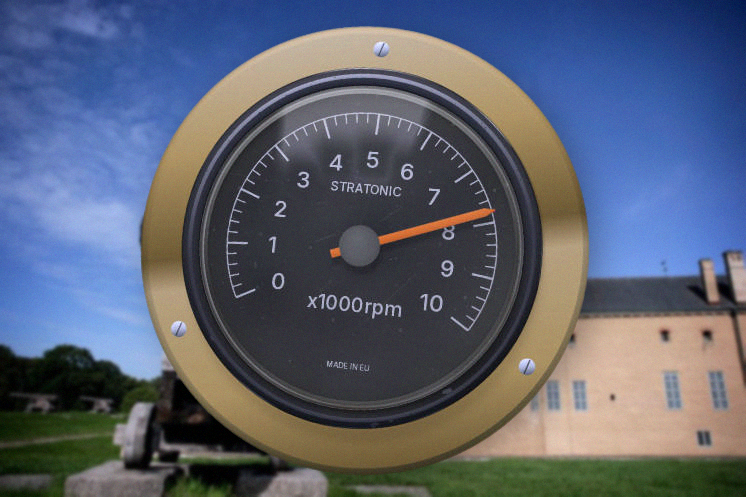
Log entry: 7800 rpm
